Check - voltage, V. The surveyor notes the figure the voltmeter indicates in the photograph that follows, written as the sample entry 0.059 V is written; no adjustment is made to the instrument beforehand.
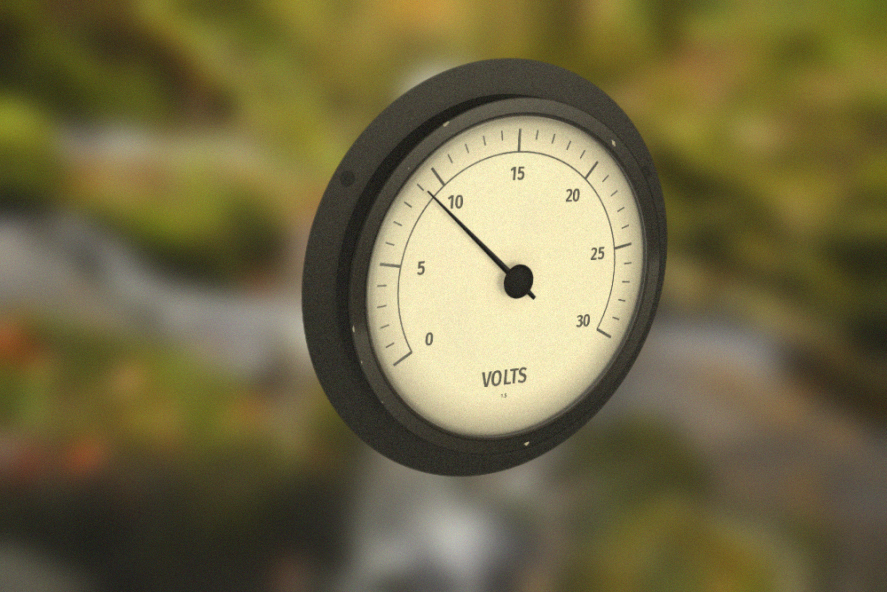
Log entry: 9 V
